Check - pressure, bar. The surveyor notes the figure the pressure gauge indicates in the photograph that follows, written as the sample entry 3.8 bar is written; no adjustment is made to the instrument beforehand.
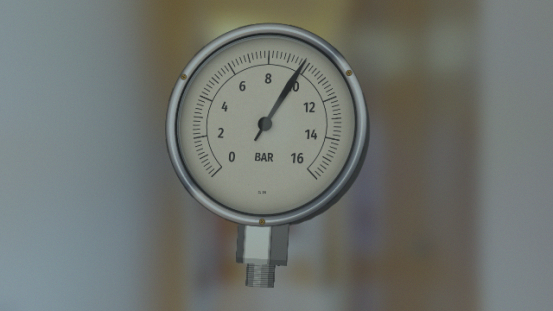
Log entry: 9.8 bar
